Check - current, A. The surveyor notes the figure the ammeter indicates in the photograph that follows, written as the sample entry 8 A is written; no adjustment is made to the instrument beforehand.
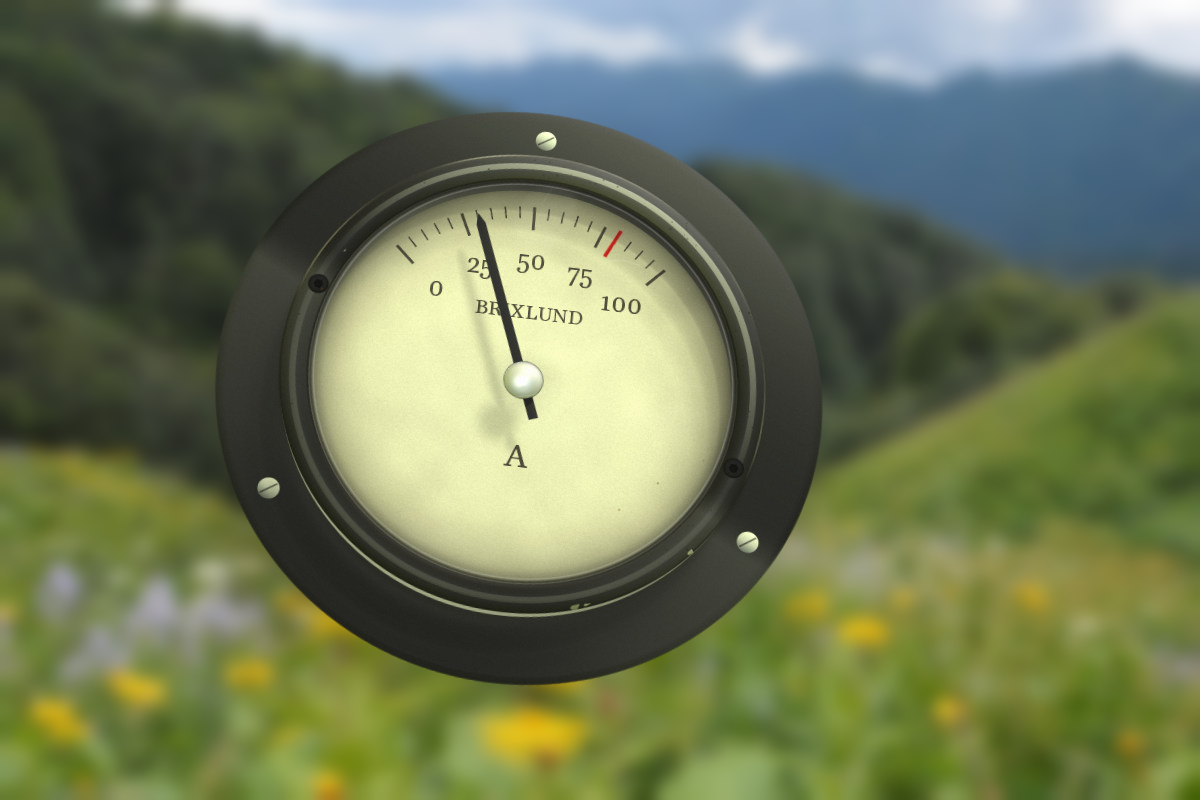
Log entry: 30 A
